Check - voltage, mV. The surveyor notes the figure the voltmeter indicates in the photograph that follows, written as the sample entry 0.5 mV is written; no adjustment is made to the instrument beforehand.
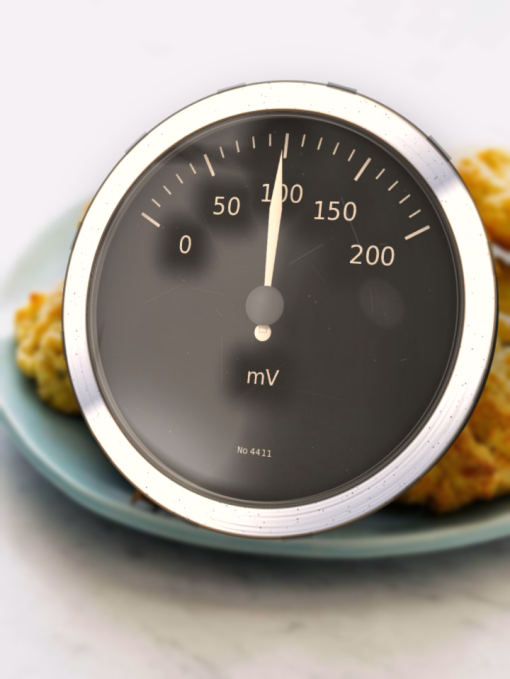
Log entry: 100 mV
